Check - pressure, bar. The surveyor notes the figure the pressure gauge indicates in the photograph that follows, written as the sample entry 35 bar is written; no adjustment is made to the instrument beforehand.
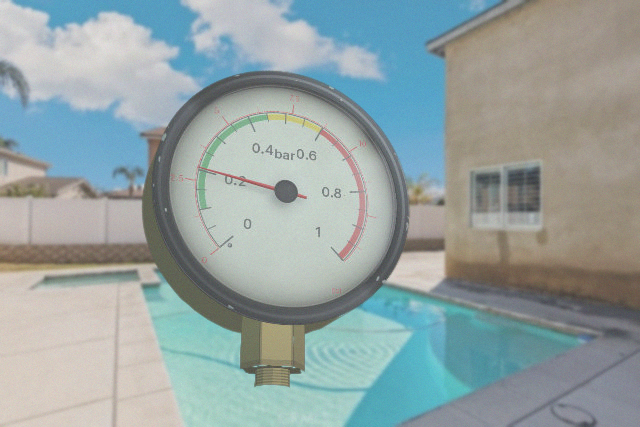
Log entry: 0.2 bar
